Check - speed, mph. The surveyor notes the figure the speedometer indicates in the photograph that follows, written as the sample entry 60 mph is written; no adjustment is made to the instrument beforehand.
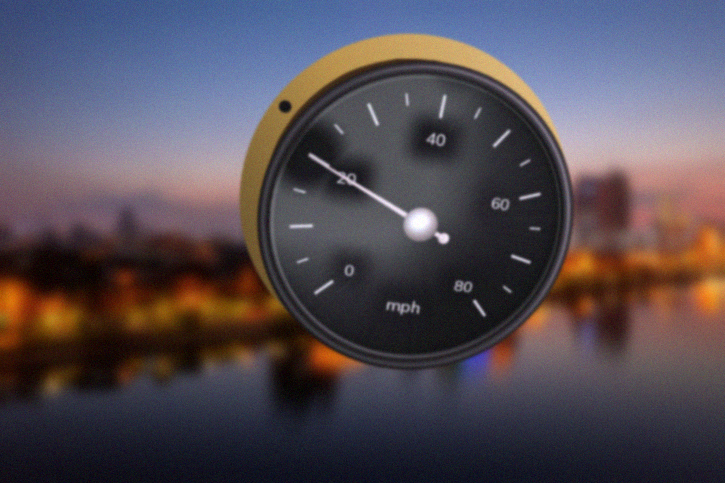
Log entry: 20 mph
